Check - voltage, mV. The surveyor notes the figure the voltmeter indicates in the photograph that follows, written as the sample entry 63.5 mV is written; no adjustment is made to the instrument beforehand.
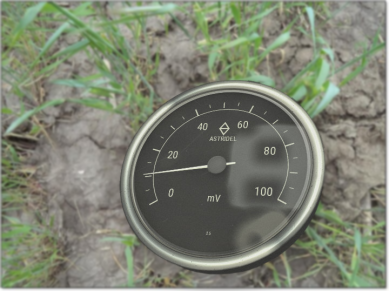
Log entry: 10 mV
